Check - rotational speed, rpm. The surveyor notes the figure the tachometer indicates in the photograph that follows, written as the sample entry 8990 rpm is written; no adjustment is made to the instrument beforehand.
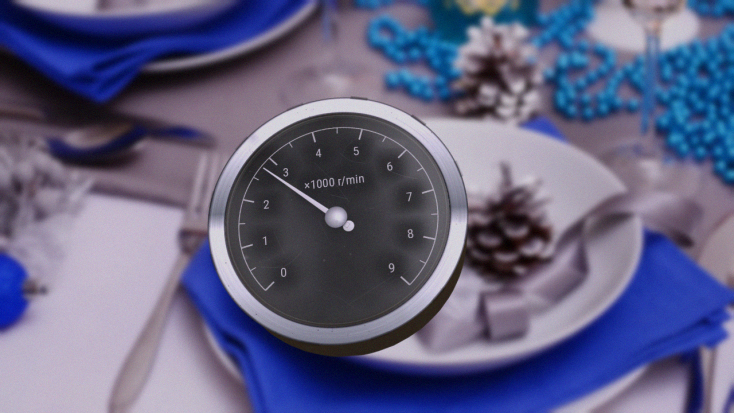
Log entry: 2750 rpm
